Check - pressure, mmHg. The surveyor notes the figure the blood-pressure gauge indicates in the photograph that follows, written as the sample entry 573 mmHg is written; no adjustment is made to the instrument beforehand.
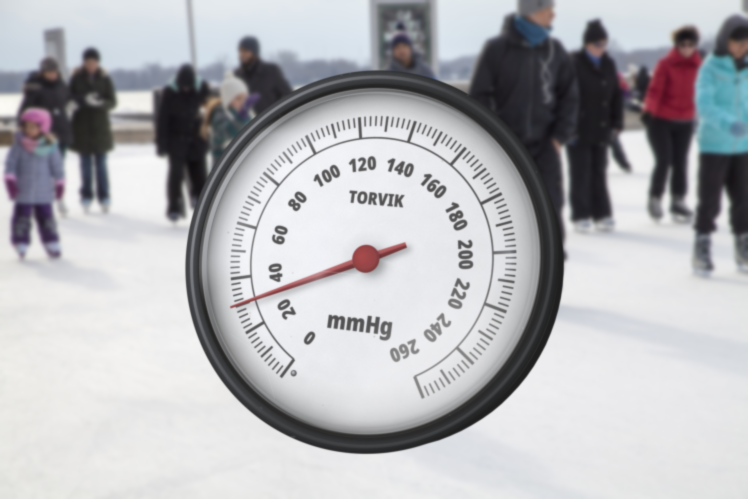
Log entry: 30 mmHg
